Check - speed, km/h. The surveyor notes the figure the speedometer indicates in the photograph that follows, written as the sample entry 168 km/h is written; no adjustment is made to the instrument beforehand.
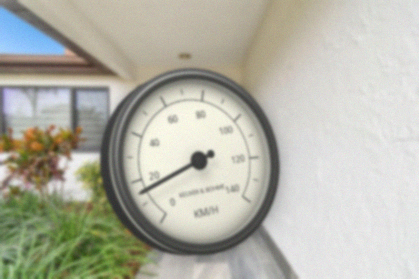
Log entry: 15 km/h
